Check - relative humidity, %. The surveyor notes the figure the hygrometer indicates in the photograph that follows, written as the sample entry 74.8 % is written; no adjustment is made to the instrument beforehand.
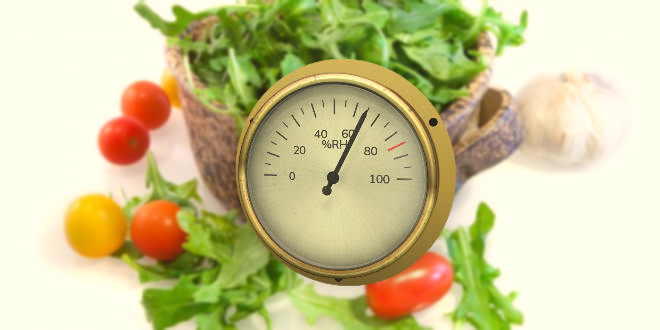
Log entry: 65 %
